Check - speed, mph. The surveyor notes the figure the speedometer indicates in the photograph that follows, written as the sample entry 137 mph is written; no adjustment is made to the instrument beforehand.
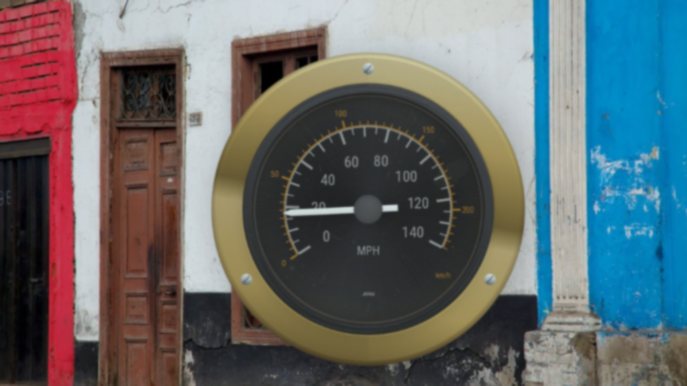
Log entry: 17.5 mph
